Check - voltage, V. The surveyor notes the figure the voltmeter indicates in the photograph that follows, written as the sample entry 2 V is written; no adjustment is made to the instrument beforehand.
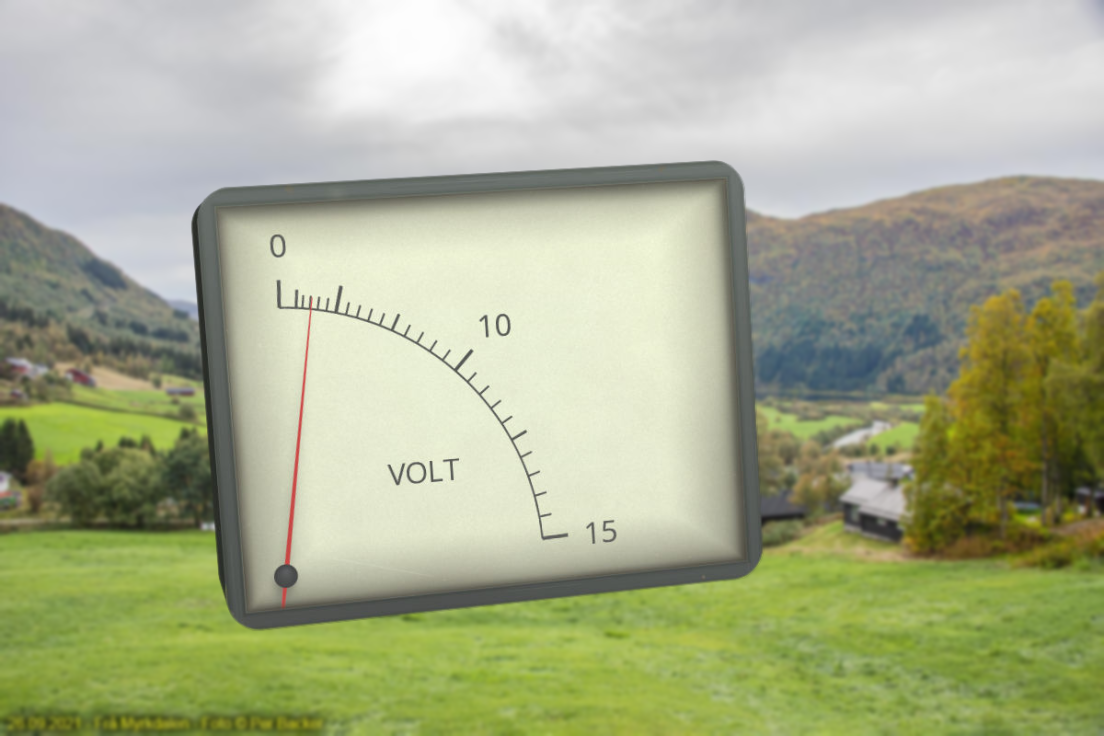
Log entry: 3.5 V
